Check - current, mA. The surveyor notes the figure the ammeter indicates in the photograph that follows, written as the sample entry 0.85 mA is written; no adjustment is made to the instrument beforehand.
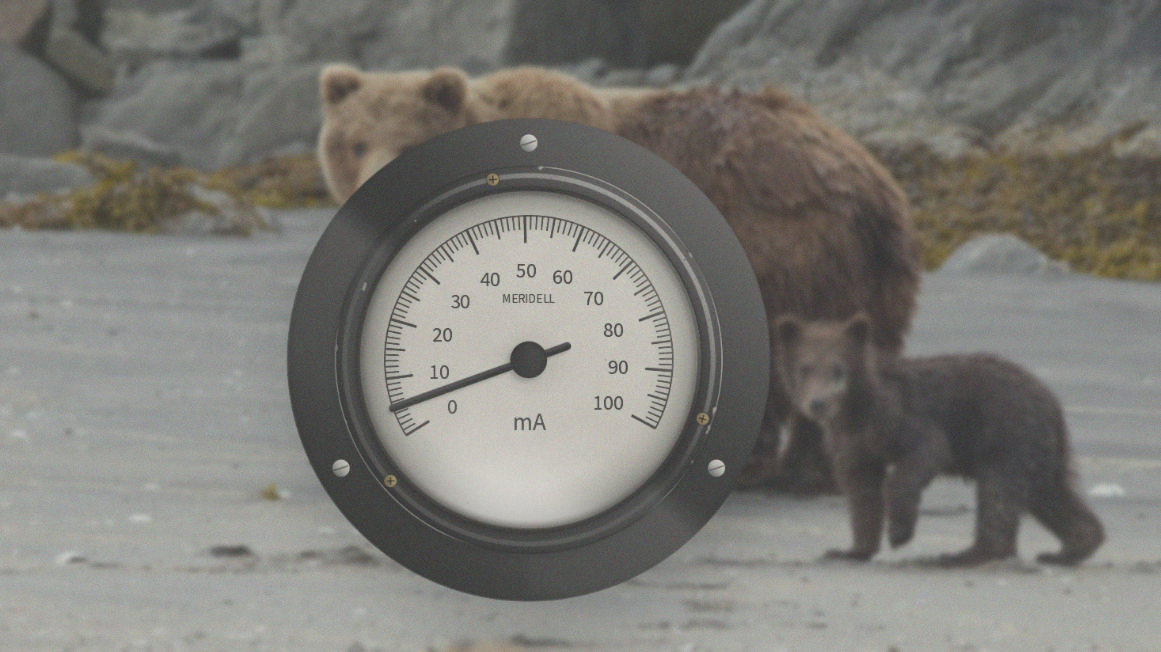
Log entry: 5 mA
